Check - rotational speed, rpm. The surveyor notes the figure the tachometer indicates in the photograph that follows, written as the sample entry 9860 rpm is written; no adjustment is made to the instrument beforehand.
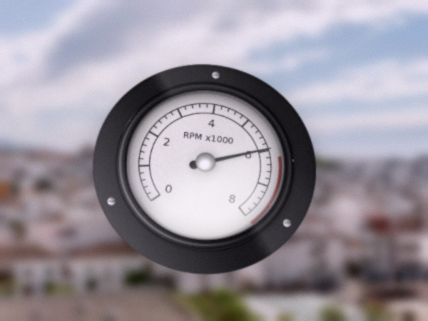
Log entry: 6000 rpm
